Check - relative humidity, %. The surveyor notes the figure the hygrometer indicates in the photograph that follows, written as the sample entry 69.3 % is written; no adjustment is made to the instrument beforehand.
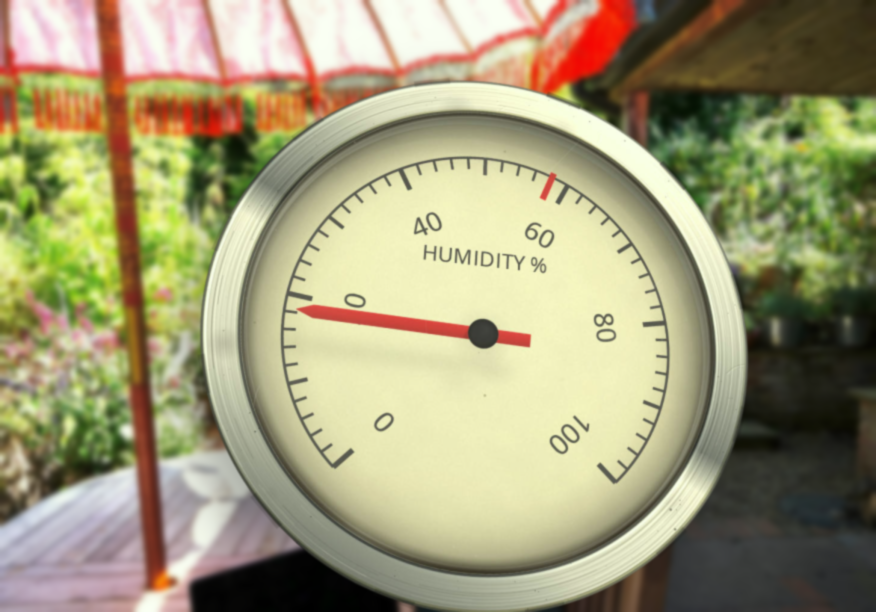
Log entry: 18 %
